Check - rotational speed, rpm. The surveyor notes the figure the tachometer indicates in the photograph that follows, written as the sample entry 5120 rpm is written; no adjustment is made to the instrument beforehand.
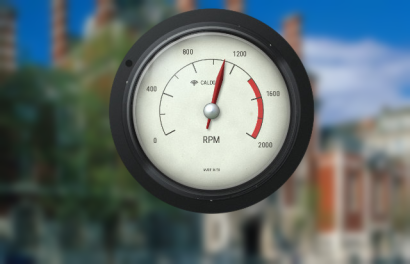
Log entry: 1100 rpm
